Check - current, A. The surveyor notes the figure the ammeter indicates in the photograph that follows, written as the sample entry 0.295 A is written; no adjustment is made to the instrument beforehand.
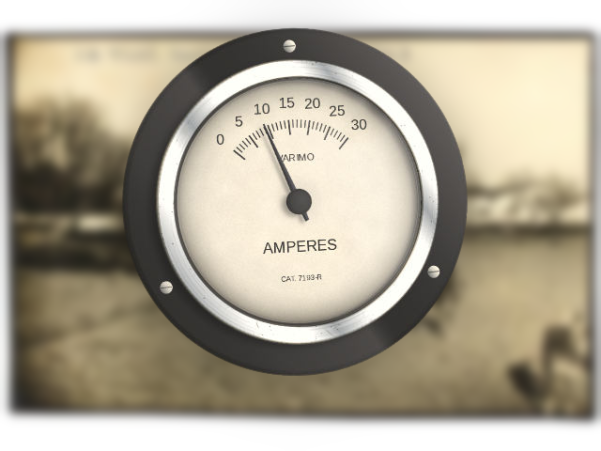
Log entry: 9 A
